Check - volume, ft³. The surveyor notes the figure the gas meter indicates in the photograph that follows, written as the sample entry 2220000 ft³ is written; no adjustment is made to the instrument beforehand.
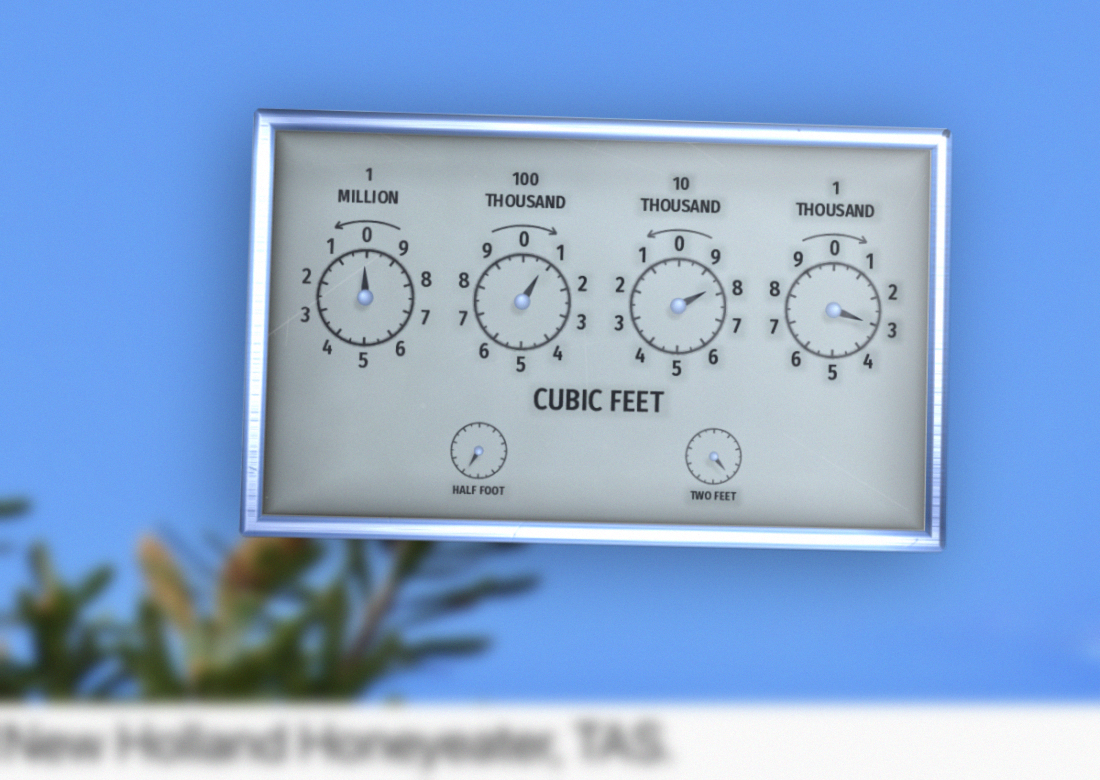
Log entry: 8300 ft³
